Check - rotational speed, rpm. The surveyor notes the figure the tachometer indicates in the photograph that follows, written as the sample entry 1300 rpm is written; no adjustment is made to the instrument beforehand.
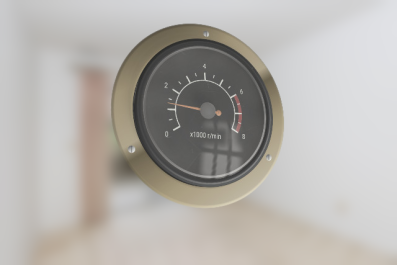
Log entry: 1250 rpm
